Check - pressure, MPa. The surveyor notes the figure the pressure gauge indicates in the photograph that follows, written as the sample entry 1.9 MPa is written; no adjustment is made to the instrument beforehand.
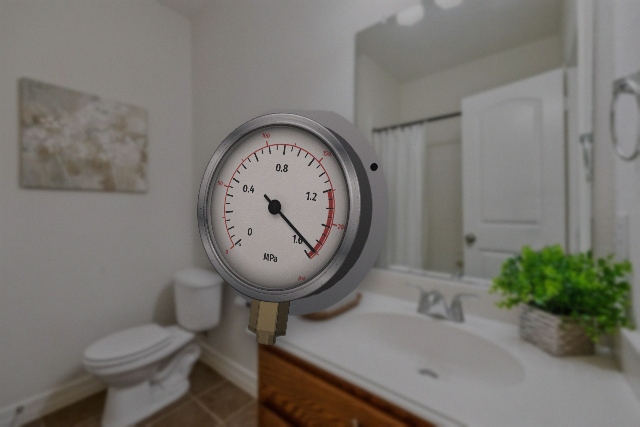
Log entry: 1.55 MPa
